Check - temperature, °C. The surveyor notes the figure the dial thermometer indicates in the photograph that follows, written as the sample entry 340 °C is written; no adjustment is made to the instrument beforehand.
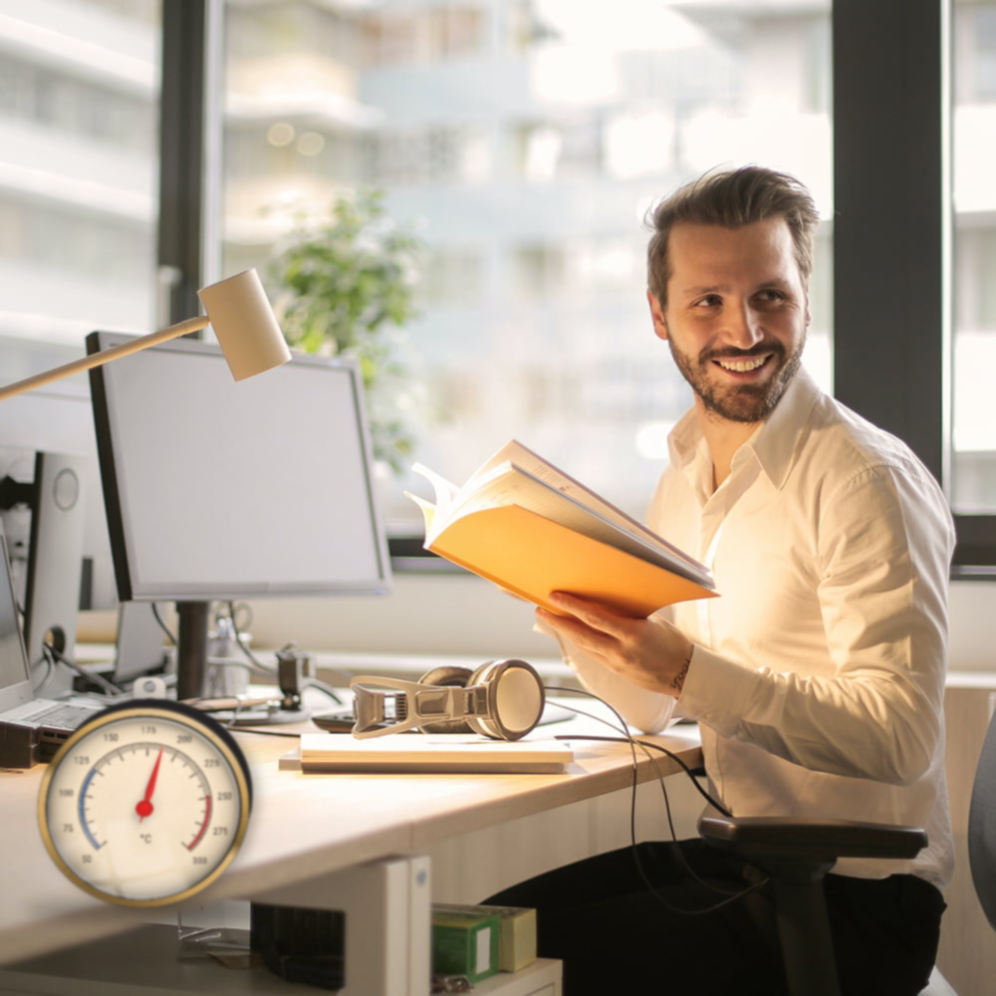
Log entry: 187.5 °C
